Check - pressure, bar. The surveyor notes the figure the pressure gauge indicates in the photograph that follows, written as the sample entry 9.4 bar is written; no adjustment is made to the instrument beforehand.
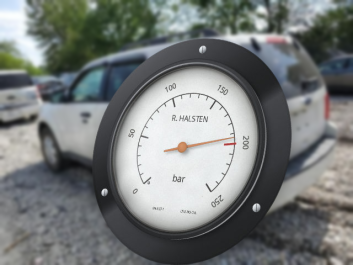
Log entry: 195 bar
